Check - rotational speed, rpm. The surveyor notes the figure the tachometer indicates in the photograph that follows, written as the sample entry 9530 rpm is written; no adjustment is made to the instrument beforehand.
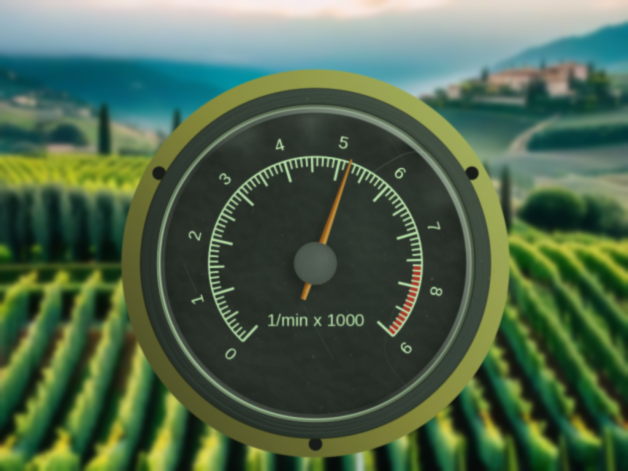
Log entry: 5200 rpm
